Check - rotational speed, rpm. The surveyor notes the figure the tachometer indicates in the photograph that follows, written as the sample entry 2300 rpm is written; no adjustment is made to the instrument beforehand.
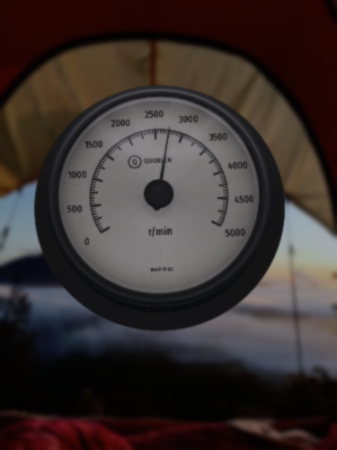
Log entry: 2750 rpm
